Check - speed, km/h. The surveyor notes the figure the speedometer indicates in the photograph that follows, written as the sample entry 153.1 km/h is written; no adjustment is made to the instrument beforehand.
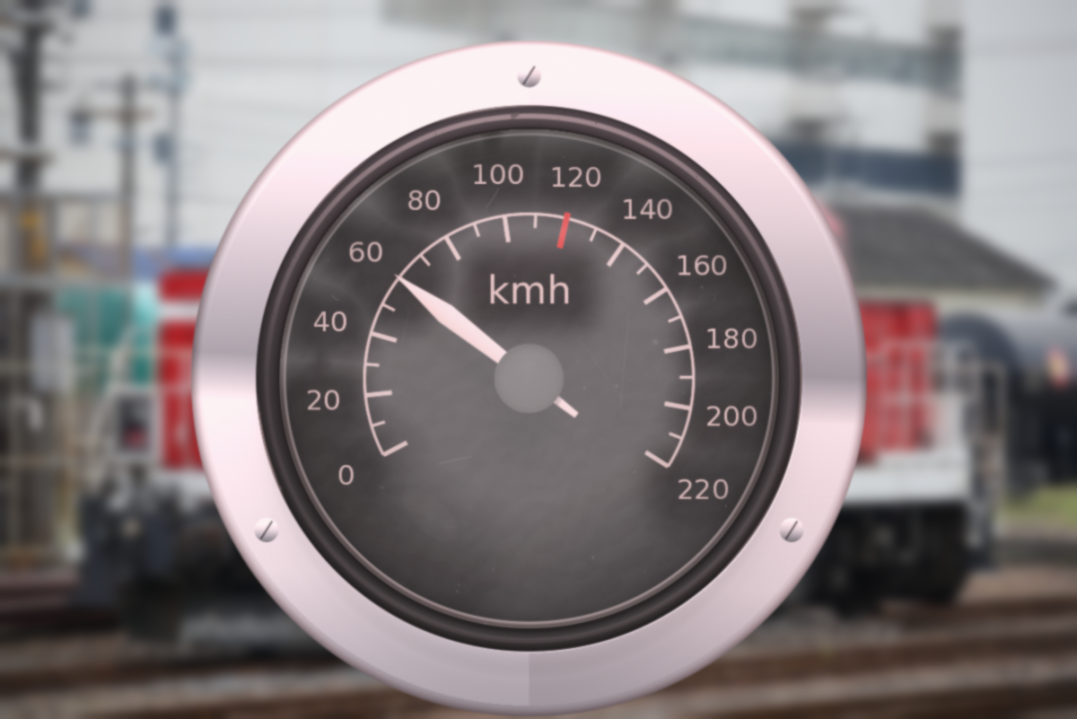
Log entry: 60 km/h
